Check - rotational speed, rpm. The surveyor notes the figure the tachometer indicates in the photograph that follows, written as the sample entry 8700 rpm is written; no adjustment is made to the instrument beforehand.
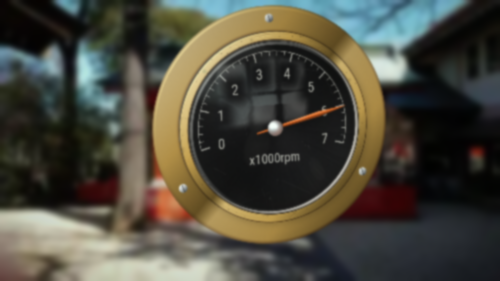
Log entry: 6000 rpm
